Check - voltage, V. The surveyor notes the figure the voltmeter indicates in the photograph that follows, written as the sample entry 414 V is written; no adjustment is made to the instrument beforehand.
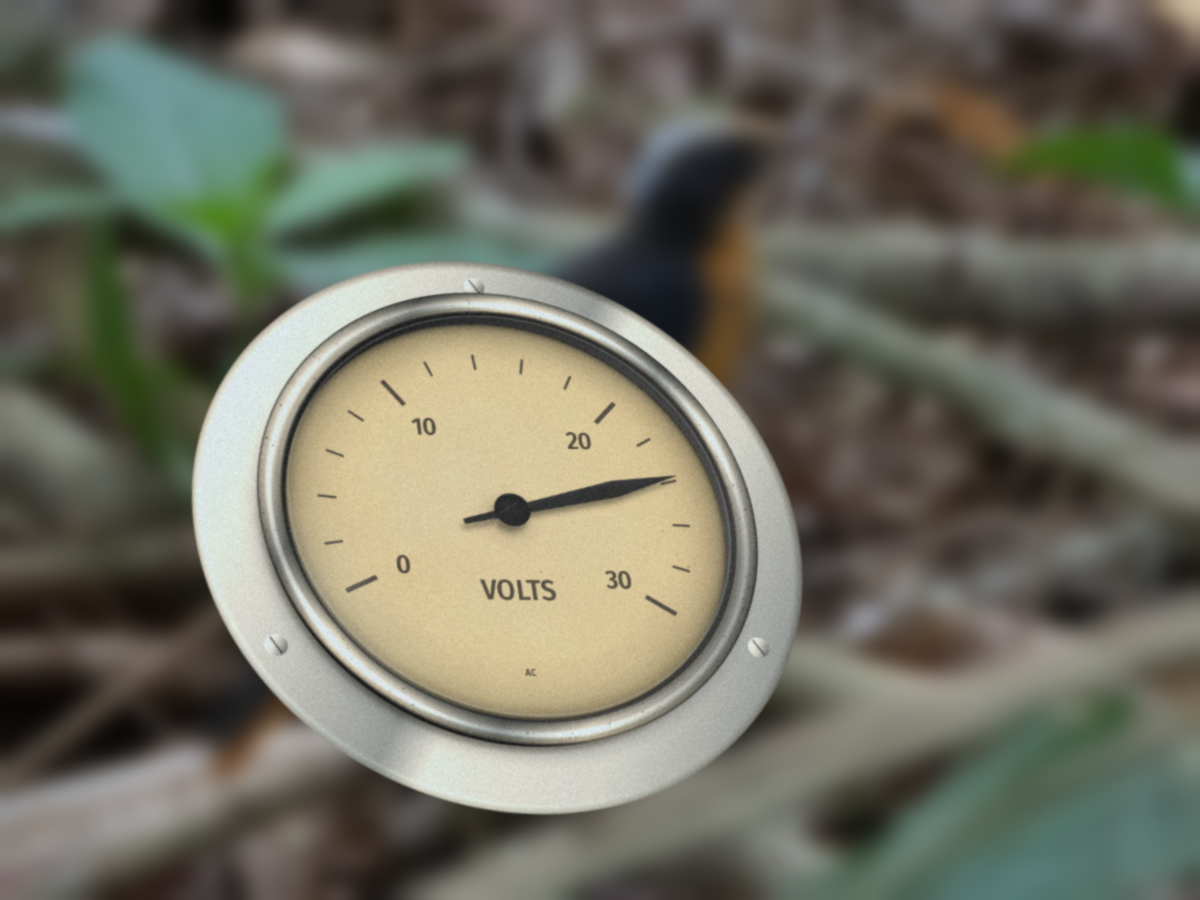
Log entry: 24 V
